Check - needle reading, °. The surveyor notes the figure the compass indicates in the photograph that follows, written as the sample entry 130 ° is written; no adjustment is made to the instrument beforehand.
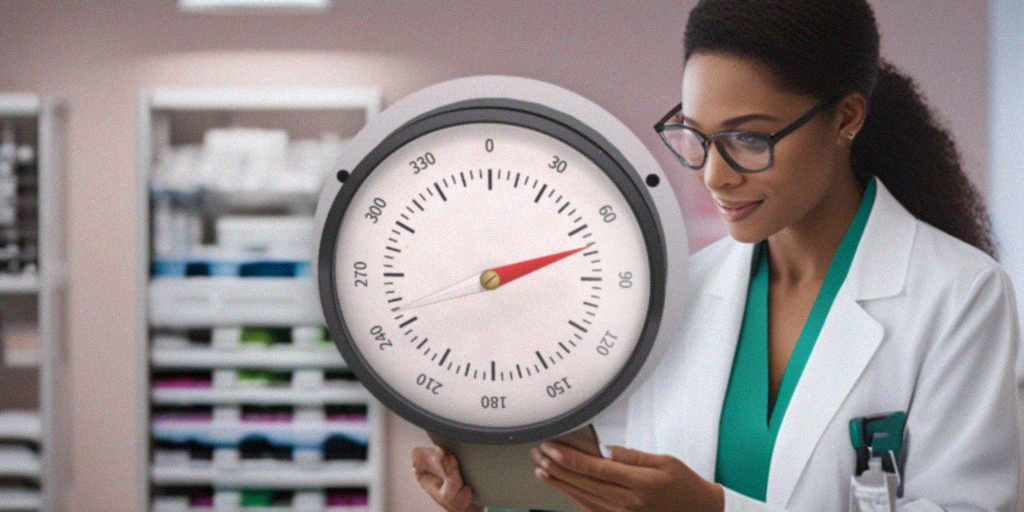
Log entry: 70 °
